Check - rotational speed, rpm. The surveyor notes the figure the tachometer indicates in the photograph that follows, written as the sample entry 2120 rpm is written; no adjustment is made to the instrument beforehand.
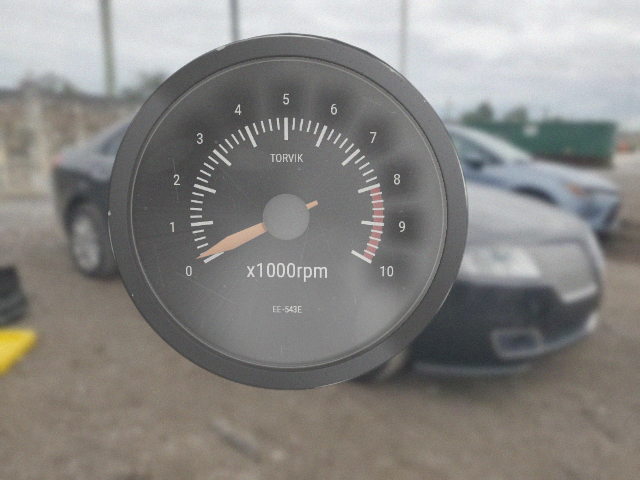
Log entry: 200 rpm
